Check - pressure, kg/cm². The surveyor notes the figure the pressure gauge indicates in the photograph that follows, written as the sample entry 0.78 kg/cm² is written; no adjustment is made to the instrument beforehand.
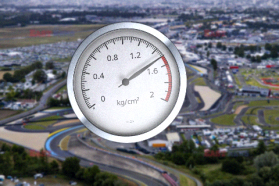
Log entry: 1.5 kg/cm²
